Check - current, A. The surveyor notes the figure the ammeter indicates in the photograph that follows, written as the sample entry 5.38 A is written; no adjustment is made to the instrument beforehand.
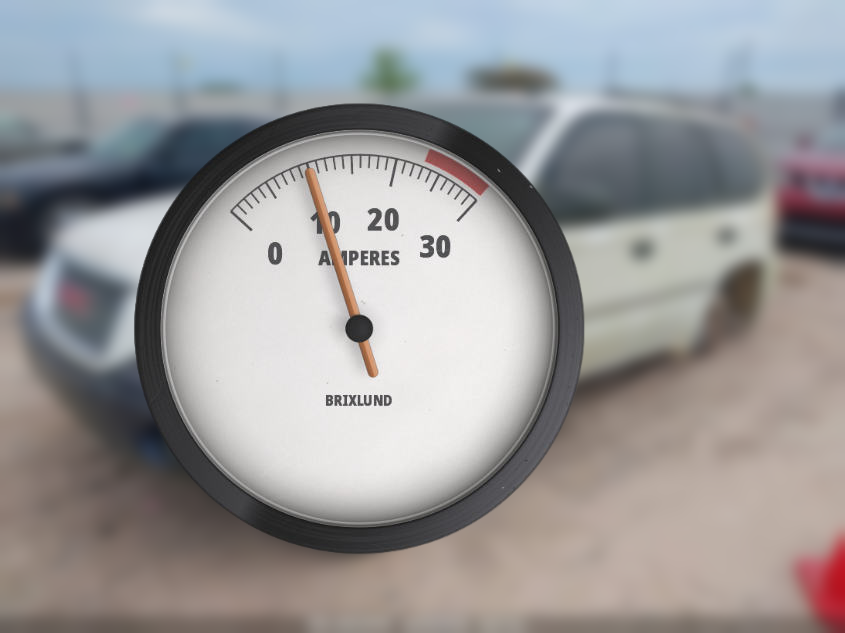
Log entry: 10 A
